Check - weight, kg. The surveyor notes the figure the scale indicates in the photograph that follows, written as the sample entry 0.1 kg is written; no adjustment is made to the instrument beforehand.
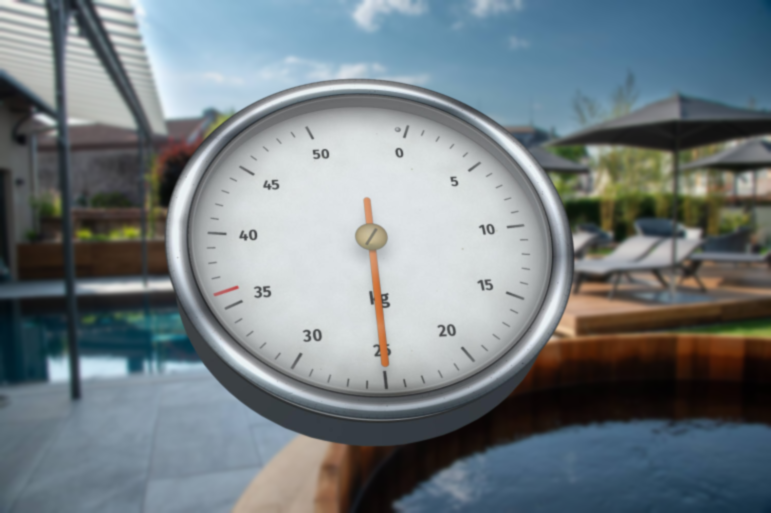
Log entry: 25 kg
